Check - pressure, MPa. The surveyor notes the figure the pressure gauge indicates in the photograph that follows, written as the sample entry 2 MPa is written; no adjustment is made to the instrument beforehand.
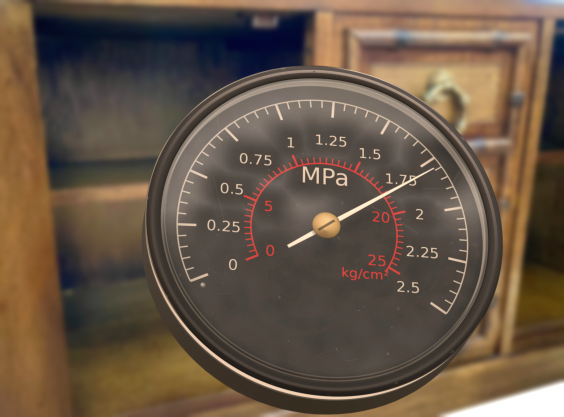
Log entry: 1.8 MPa
